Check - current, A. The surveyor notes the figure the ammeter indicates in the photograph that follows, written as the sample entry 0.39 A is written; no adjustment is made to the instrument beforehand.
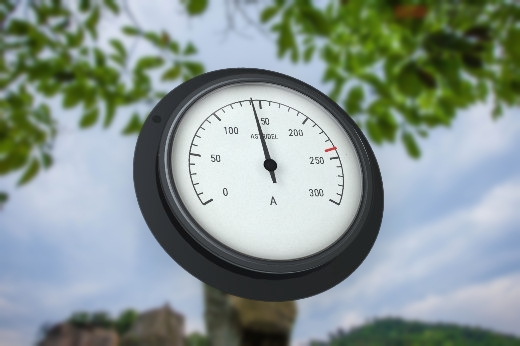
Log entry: 140 A
